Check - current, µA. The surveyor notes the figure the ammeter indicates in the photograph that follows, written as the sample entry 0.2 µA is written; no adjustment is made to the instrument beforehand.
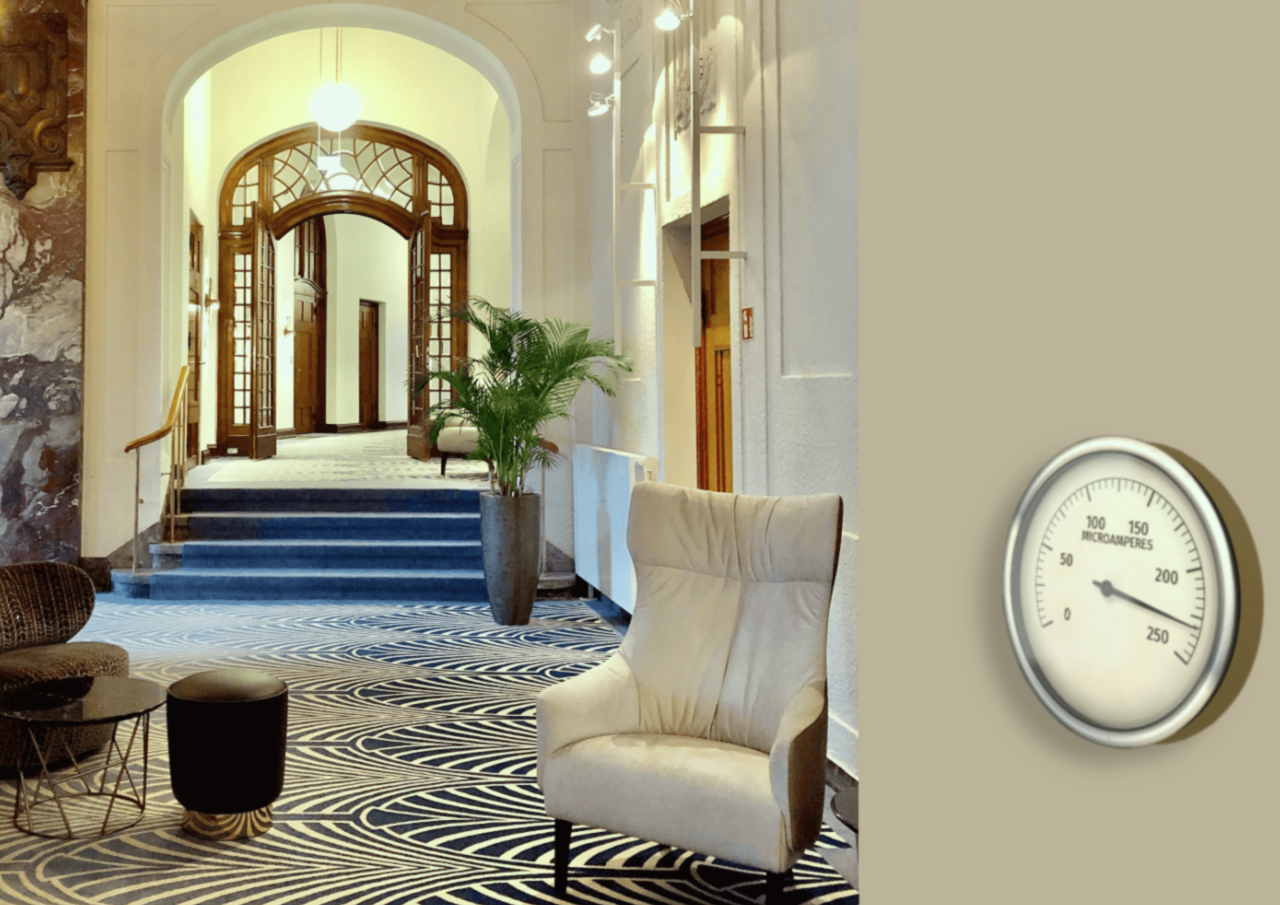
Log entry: 230 µA
